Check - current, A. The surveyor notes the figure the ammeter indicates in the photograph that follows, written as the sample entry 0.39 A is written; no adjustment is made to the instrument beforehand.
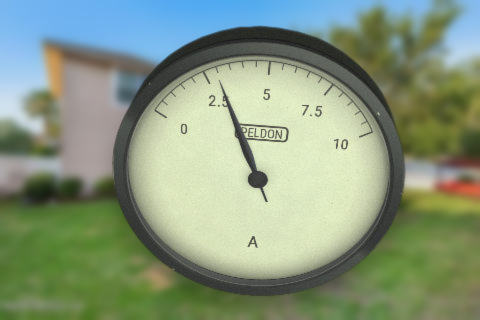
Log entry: 3 A
